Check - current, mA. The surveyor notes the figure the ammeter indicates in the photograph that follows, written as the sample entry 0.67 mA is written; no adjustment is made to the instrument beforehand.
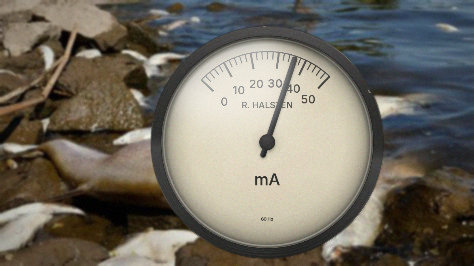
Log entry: 36 mA
